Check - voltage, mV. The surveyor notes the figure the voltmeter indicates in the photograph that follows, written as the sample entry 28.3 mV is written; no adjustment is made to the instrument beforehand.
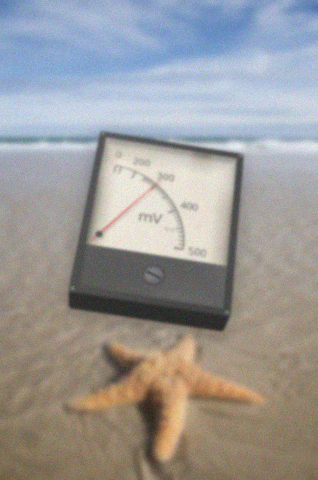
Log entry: 300 mV
